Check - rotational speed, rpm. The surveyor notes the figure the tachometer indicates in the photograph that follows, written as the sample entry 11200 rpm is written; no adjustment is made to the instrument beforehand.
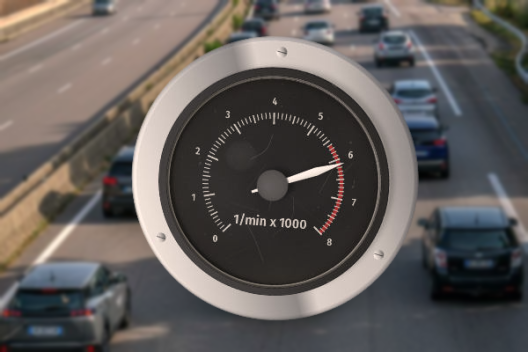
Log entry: 6100 rpm
